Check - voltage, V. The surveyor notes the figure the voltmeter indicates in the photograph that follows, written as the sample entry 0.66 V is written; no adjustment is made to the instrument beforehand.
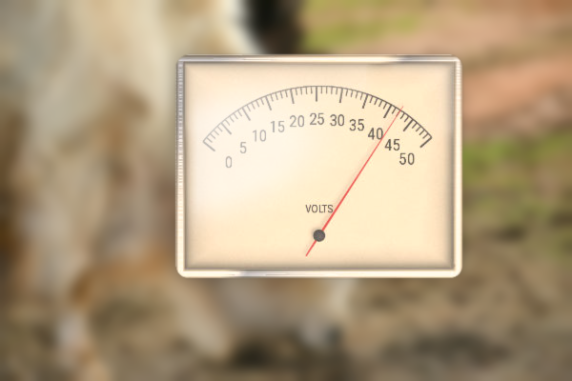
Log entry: 42 V
